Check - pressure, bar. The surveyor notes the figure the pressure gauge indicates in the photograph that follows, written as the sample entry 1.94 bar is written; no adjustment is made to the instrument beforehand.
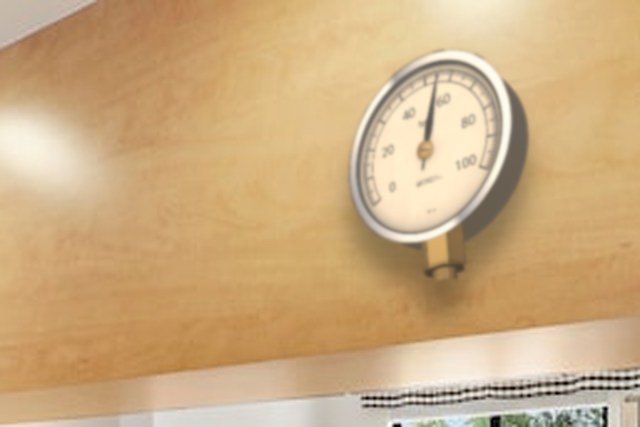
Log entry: 55 bar
